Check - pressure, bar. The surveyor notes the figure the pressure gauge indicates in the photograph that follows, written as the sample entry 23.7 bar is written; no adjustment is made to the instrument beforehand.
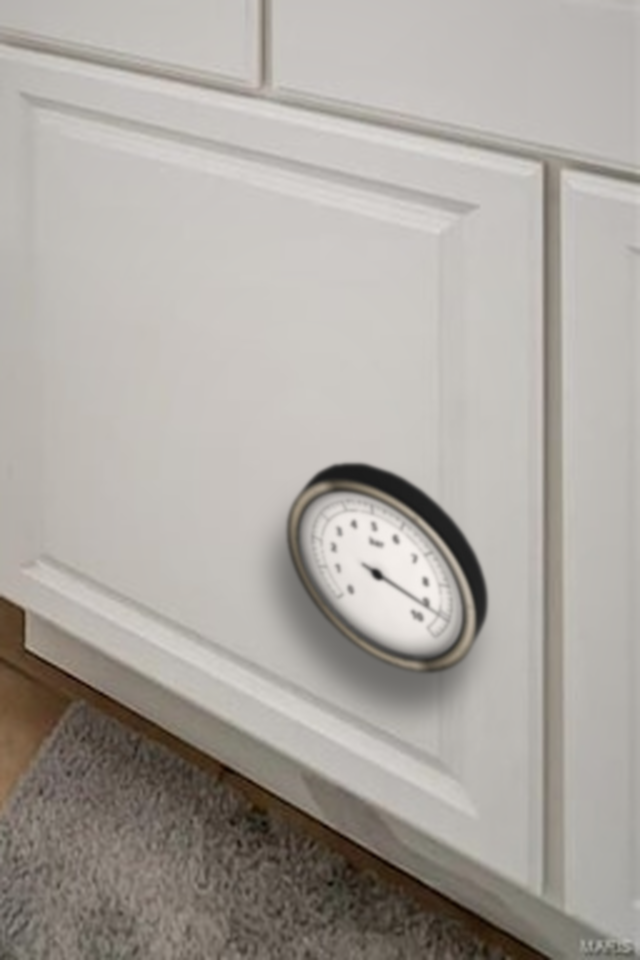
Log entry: 9 bar
